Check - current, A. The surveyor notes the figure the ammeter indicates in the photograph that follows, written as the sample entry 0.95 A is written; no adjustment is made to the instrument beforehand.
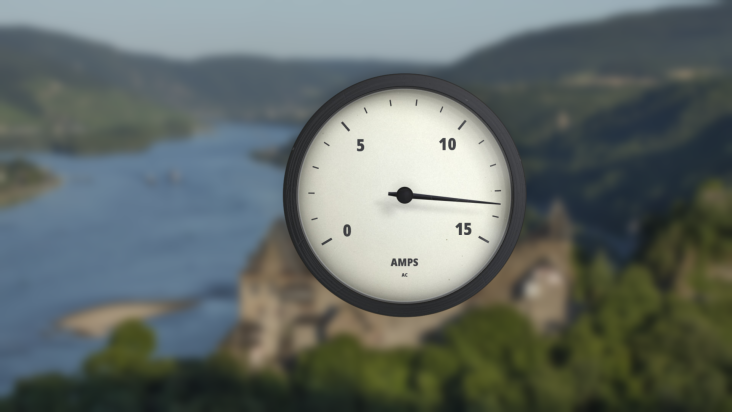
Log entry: 13.5 A
